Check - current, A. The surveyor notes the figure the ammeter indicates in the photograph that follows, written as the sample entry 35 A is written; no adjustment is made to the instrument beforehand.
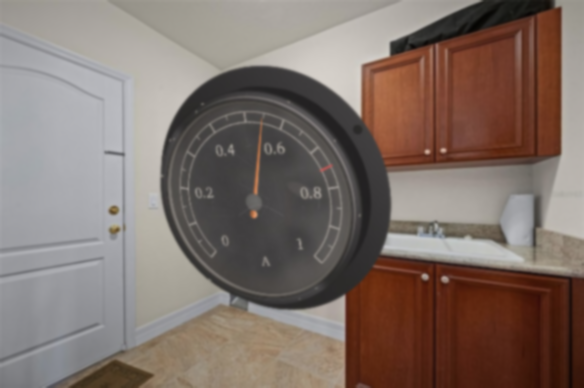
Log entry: 0.55 A
